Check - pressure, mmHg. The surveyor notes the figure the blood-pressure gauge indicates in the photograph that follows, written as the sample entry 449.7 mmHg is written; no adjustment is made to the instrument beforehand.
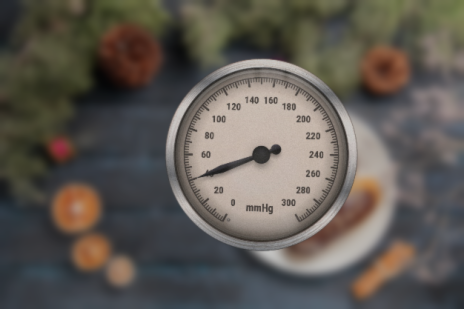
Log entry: 40 mmHg
